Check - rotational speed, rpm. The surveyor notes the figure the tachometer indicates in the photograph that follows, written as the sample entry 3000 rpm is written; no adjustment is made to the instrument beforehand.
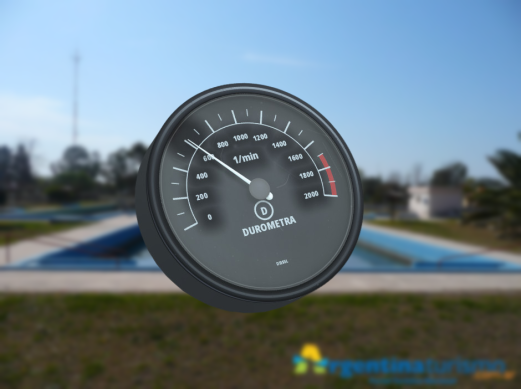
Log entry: 600 rpm
